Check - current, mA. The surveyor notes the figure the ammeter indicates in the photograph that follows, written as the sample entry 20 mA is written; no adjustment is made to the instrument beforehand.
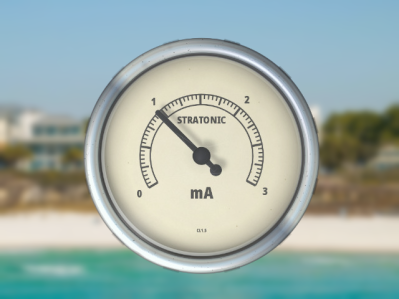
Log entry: 0.95 mA
